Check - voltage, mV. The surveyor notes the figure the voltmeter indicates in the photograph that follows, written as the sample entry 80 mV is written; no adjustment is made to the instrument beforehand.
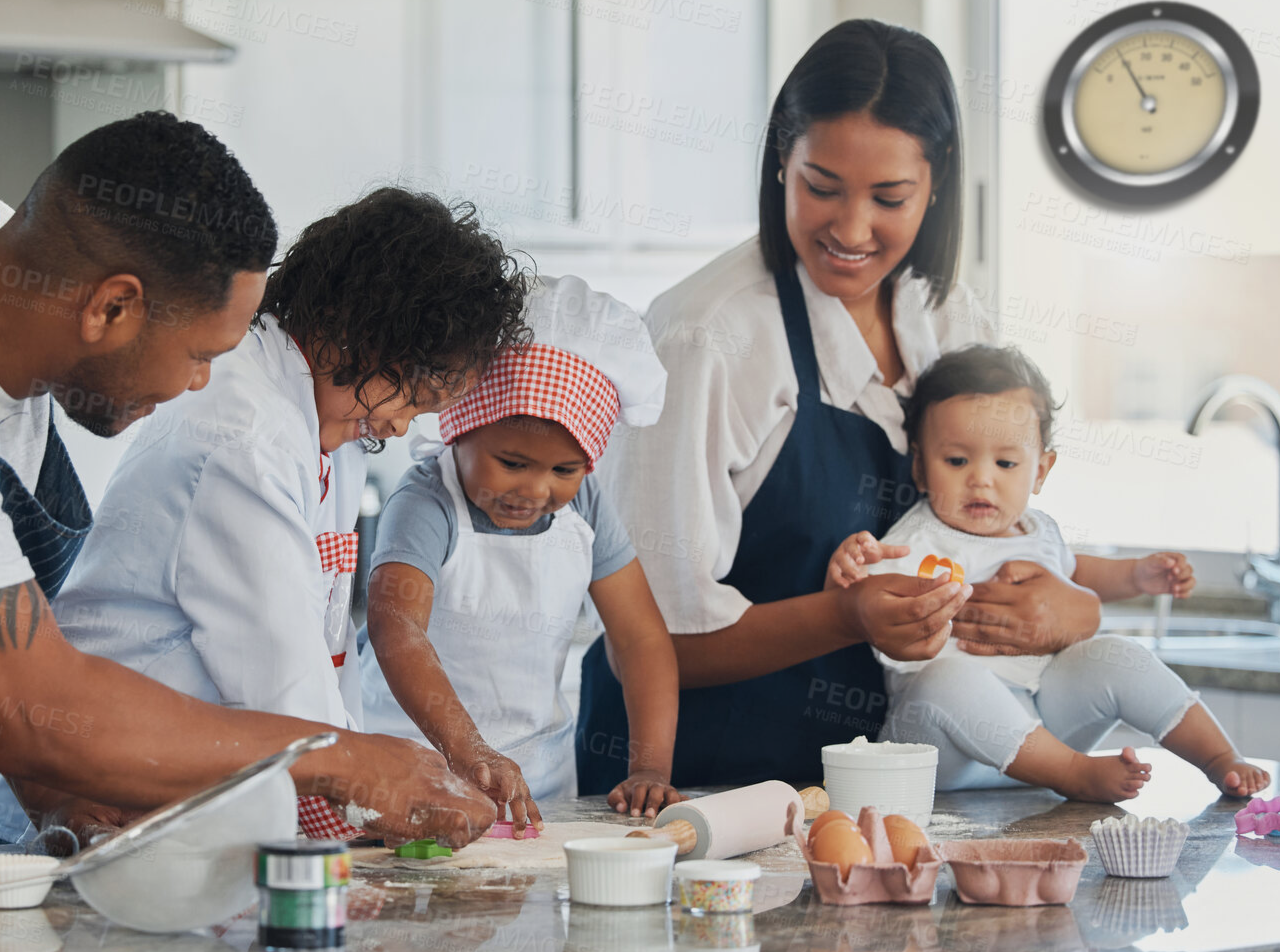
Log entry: 10 mV
